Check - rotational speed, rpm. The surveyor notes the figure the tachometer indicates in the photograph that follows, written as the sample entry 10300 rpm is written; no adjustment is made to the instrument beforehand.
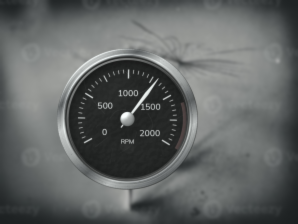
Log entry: 1300 rpm
